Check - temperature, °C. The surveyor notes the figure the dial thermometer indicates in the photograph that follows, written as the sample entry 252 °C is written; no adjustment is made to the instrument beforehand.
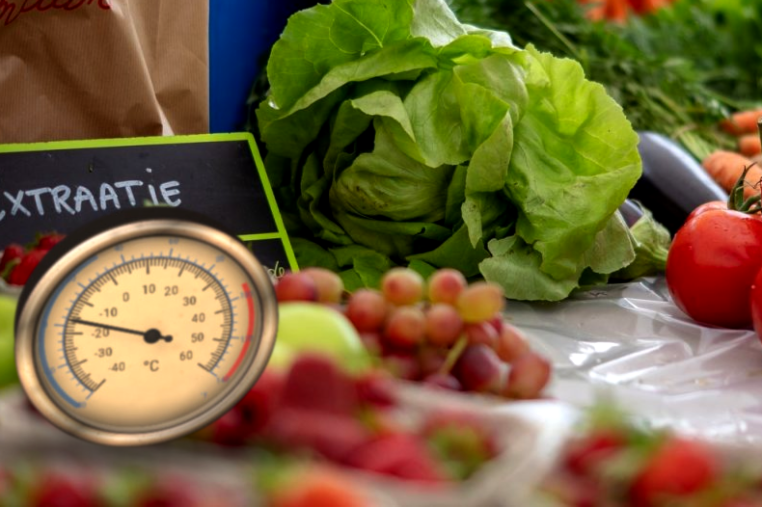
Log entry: -15 °C
